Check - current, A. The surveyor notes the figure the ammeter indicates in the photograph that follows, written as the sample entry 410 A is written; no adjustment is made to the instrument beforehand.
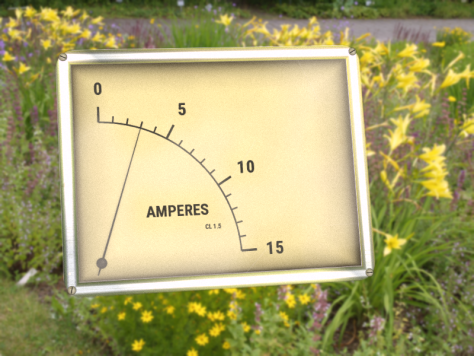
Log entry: 3 A
